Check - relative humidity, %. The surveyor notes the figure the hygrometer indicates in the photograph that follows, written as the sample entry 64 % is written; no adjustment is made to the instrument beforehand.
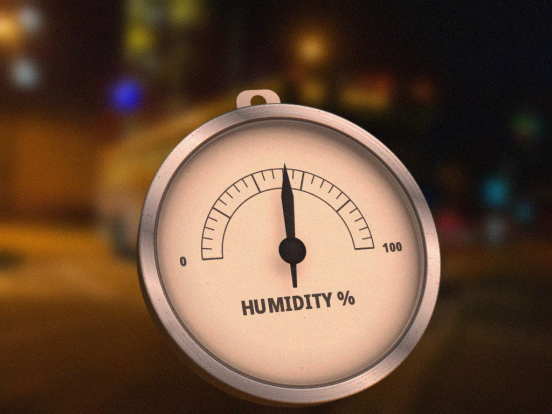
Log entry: 52 %
